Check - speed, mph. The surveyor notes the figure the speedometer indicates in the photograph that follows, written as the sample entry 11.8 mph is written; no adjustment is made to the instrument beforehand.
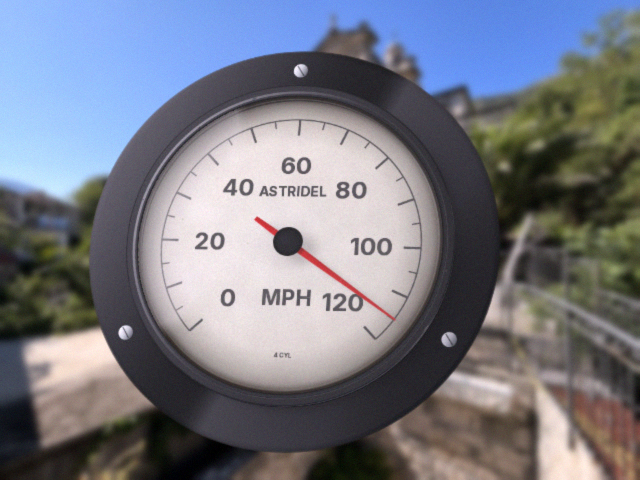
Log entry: 115 mph
